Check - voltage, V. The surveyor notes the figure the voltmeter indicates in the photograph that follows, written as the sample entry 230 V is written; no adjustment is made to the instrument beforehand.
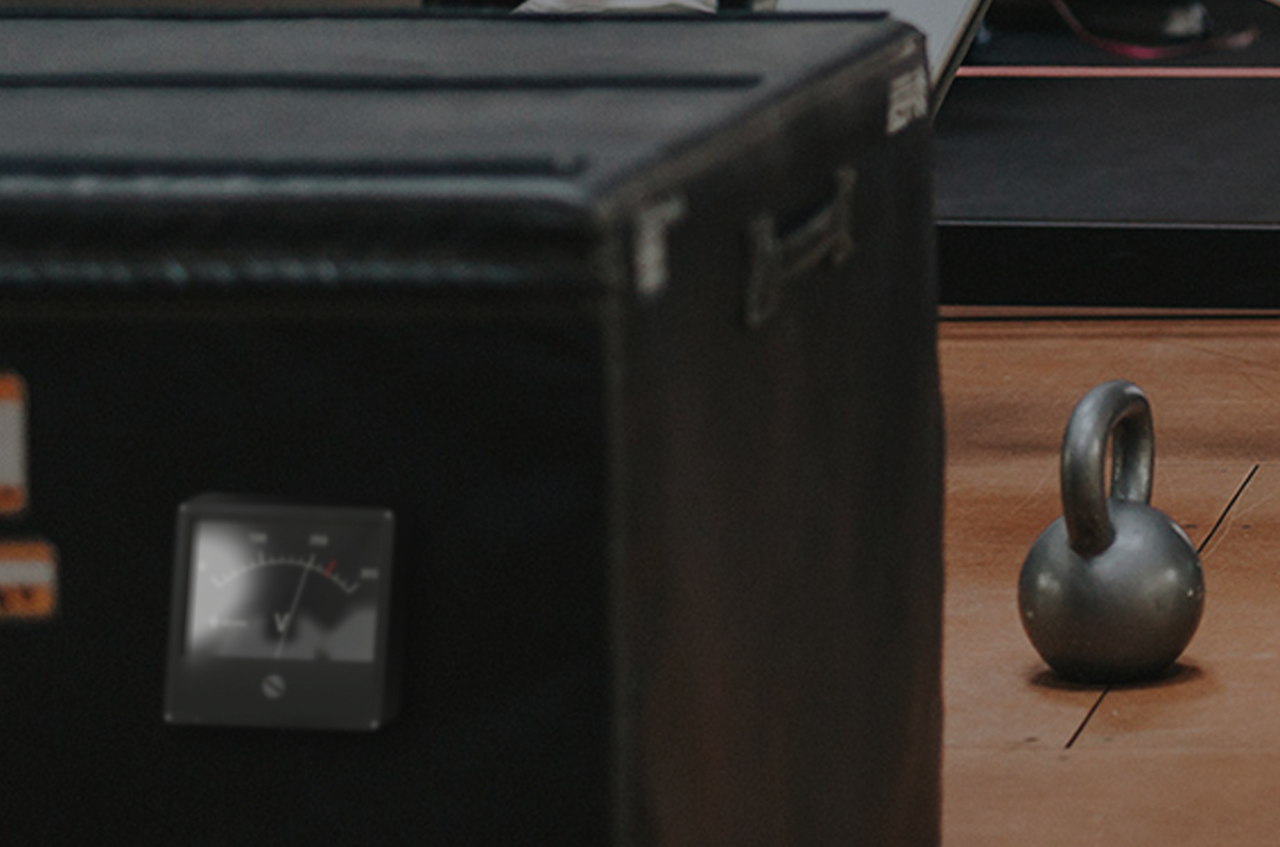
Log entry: 200 V
